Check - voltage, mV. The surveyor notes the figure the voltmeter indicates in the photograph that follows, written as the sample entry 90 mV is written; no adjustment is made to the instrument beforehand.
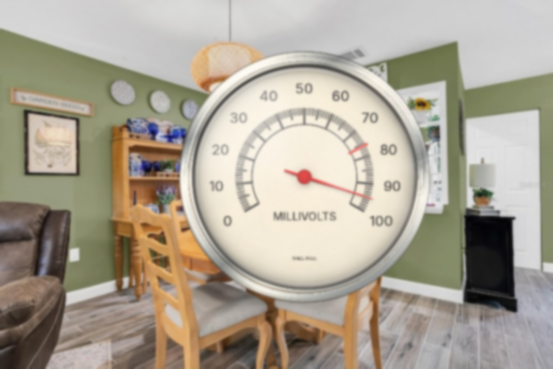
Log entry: 95 mV
